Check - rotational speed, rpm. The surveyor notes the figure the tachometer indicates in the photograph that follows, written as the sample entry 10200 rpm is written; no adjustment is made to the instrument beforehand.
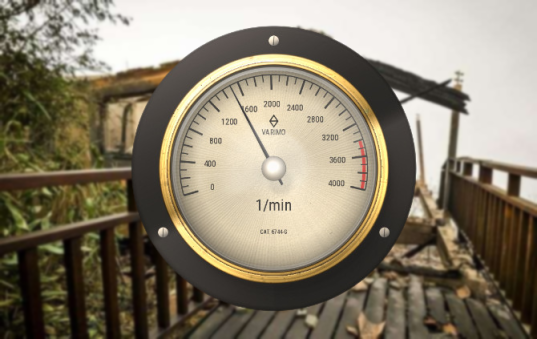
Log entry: 1500 rpm
